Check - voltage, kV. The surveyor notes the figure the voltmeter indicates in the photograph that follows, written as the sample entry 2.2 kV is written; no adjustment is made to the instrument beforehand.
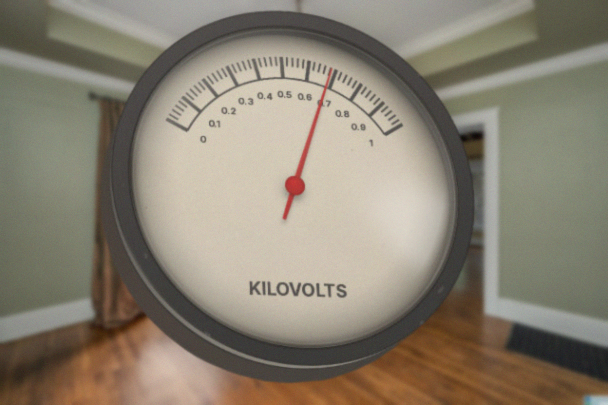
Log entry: 0.68 kV
